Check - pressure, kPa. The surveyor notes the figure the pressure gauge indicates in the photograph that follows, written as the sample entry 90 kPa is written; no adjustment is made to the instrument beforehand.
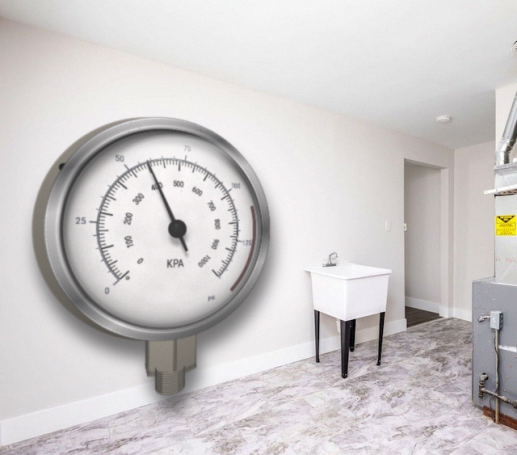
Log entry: 400 kPa
